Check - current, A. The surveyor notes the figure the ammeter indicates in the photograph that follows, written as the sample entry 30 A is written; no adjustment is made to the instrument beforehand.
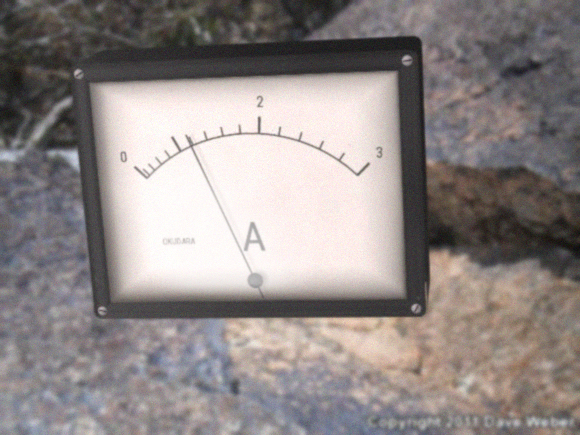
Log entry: 1.2 A
